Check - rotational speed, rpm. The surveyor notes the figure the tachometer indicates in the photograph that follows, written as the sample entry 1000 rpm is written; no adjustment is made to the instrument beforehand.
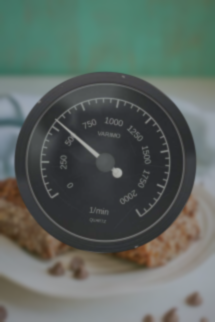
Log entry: 550 rpm
